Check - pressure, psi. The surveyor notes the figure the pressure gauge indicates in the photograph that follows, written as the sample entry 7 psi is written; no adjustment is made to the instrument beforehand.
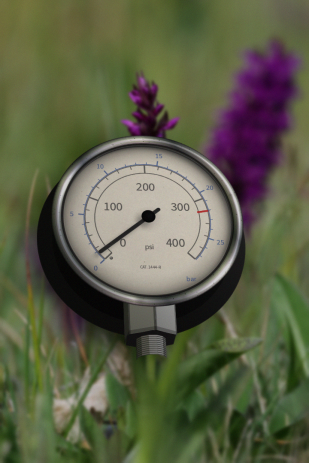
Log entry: 10 psi
